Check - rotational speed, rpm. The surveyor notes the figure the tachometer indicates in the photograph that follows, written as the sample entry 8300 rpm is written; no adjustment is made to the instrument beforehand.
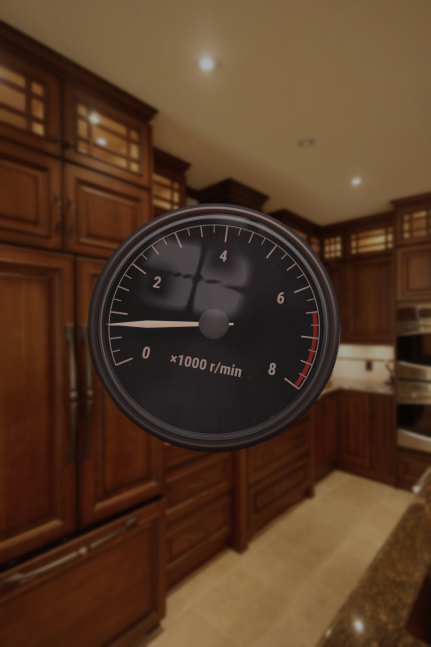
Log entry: 750 rpm
